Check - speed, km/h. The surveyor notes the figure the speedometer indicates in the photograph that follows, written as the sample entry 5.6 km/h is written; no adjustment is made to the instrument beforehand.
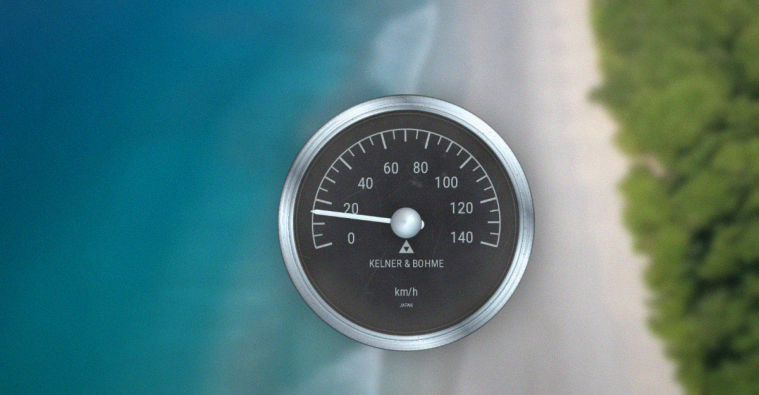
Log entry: 15 km/h
